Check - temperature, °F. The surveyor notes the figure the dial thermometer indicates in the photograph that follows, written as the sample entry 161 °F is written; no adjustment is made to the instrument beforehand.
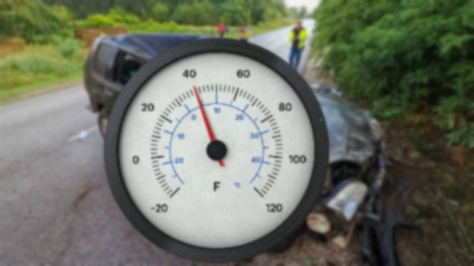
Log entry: 40 °F
